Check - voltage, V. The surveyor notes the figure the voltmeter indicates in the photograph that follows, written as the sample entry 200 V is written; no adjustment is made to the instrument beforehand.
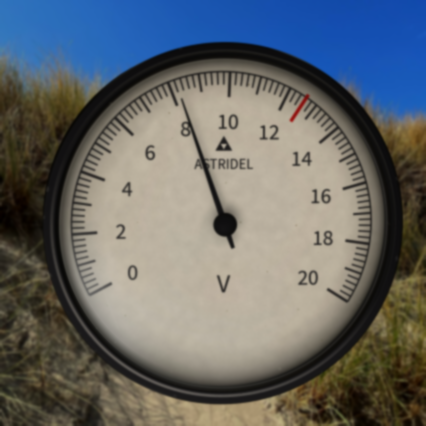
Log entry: 8.2 V
